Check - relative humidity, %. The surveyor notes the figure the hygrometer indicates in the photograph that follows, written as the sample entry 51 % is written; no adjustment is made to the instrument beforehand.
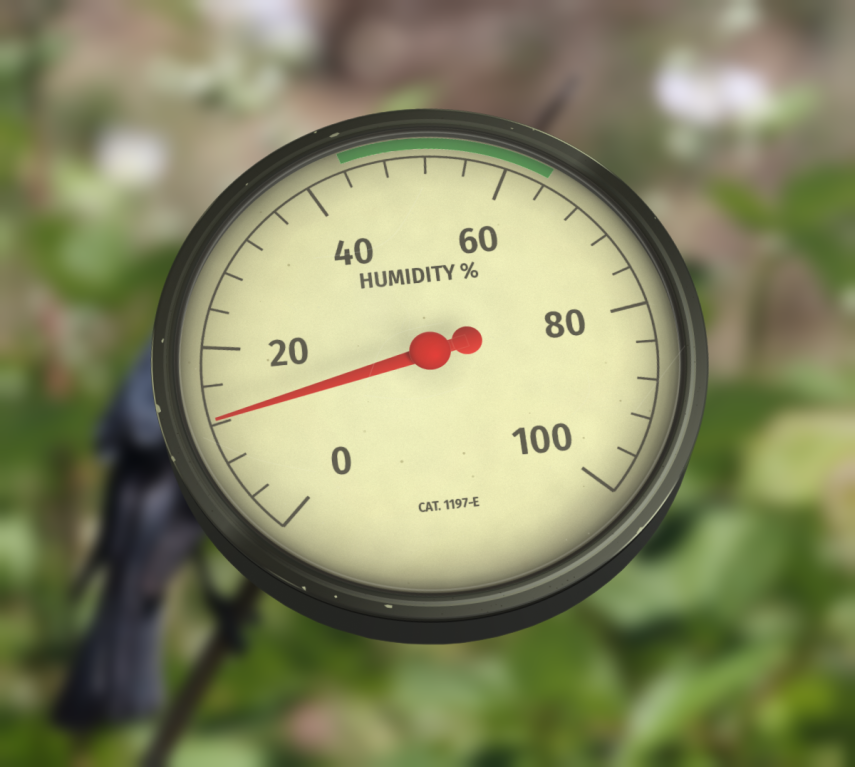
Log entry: 12 %
